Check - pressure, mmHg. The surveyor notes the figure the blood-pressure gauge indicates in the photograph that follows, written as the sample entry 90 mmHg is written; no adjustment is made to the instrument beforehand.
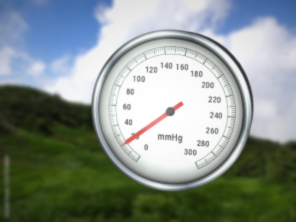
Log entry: 20 mmHg
